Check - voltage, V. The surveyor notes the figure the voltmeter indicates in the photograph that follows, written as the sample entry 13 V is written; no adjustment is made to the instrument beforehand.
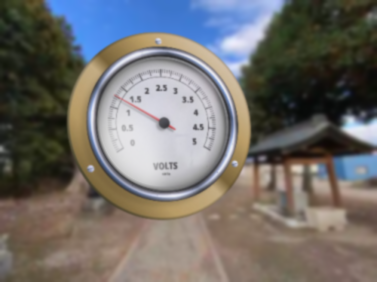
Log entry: 1.25 V
